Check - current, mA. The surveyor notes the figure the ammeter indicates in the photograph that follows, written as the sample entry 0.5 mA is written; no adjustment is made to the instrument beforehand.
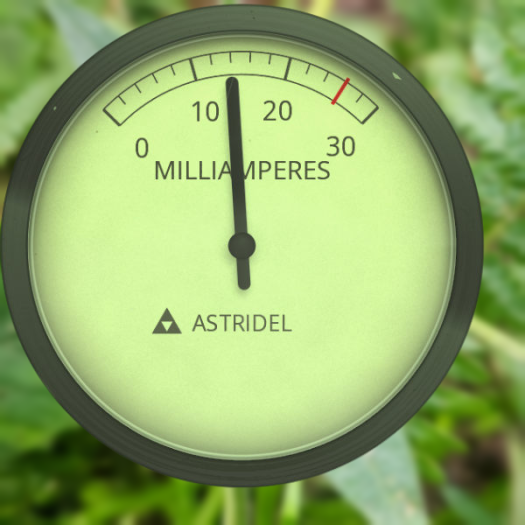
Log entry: 14 mA
